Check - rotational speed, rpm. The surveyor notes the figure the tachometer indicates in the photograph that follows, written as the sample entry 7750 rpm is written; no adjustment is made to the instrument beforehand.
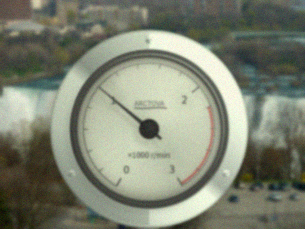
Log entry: 1000 rpm
